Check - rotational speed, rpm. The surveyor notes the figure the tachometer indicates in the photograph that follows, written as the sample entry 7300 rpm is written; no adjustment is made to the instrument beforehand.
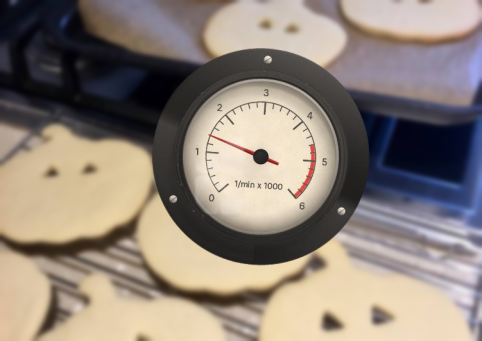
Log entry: 1400 rpm
